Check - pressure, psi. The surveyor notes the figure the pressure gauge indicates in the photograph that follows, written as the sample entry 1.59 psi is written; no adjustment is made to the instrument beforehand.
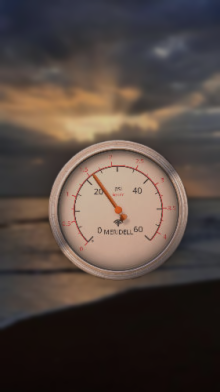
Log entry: 22.5 psi
